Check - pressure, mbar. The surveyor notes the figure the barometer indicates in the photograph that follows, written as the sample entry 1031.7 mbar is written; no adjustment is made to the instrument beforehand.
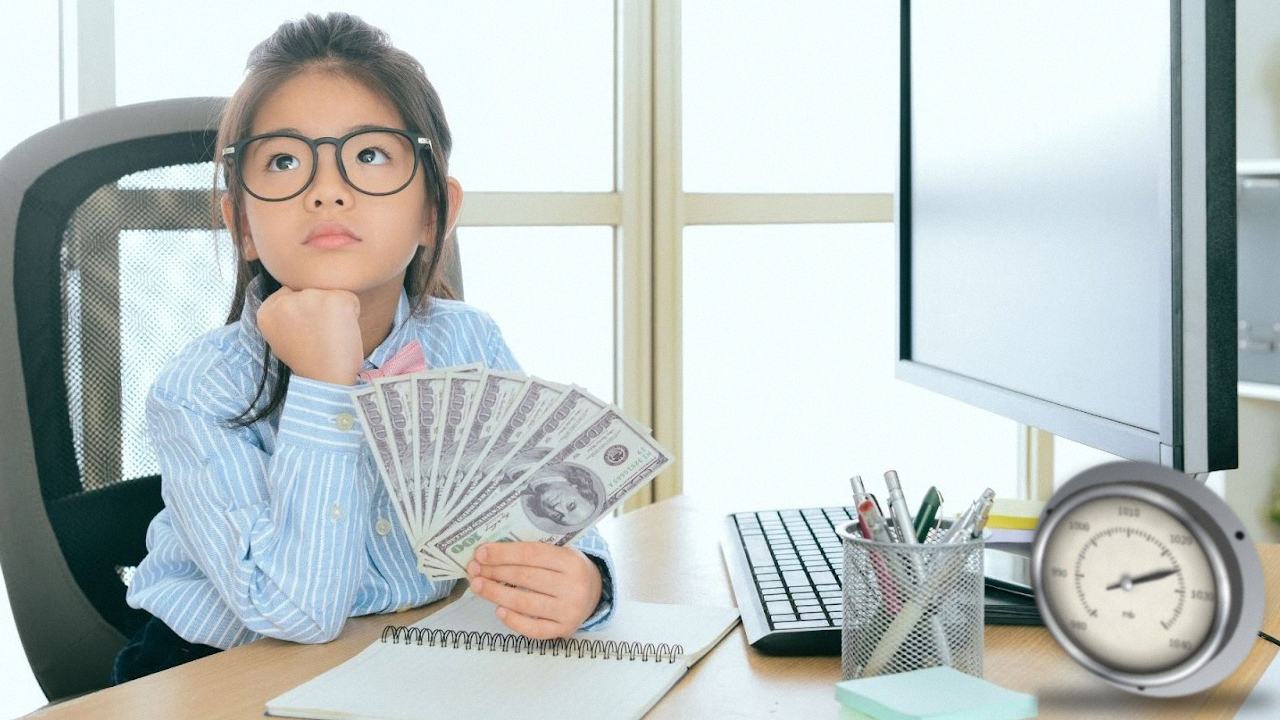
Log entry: 1025 mbar
